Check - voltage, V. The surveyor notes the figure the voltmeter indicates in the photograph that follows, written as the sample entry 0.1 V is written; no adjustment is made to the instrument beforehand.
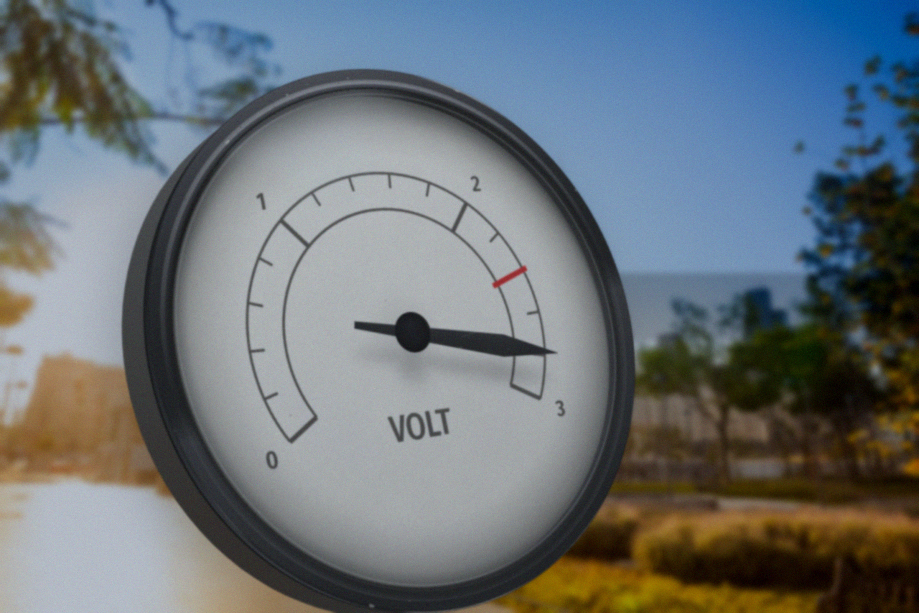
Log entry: 2.8 V
